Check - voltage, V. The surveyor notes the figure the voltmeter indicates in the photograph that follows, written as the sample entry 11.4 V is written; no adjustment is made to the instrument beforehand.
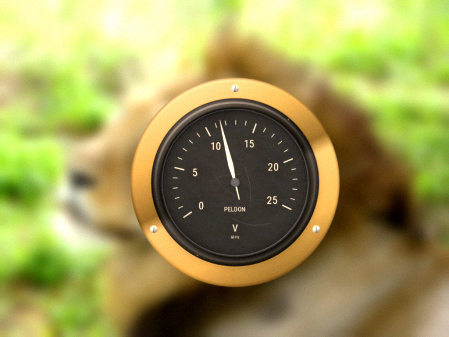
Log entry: 11.5 V
